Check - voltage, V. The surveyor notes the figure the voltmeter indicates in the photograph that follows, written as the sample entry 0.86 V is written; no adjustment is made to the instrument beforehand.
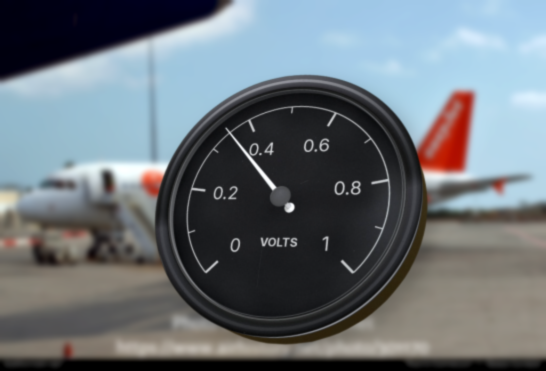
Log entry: 0.35 V
